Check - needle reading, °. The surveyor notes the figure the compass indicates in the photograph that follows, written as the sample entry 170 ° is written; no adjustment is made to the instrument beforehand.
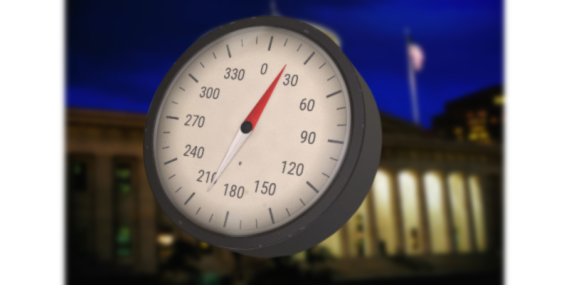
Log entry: 20 °
